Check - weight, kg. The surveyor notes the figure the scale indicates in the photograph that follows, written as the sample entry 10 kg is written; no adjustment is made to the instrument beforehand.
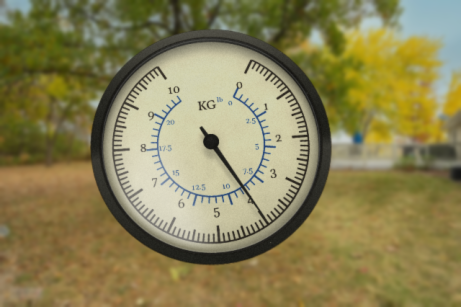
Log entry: 4 kg
